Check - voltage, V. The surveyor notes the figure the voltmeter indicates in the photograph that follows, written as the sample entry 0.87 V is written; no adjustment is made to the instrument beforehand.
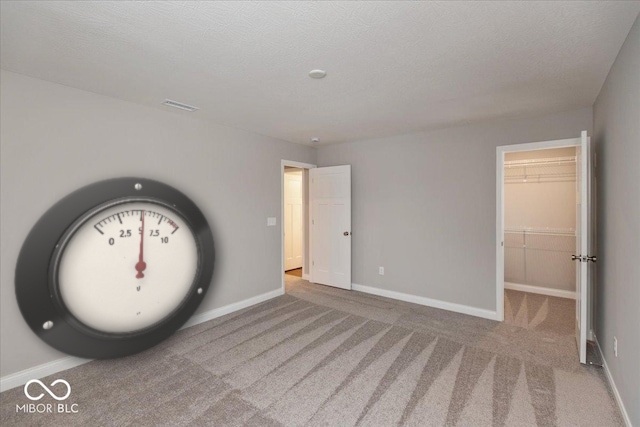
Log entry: 5 V
